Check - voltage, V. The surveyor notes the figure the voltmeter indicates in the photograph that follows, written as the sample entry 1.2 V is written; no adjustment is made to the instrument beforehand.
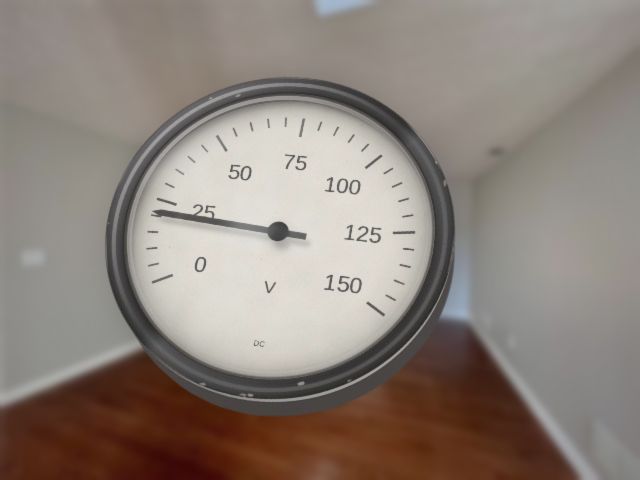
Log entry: 20 V
